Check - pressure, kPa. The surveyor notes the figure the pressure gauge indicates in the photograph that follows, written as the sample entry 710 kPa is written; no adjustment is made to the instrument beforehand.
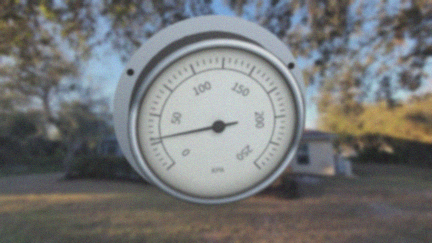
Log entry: 30 kPa
